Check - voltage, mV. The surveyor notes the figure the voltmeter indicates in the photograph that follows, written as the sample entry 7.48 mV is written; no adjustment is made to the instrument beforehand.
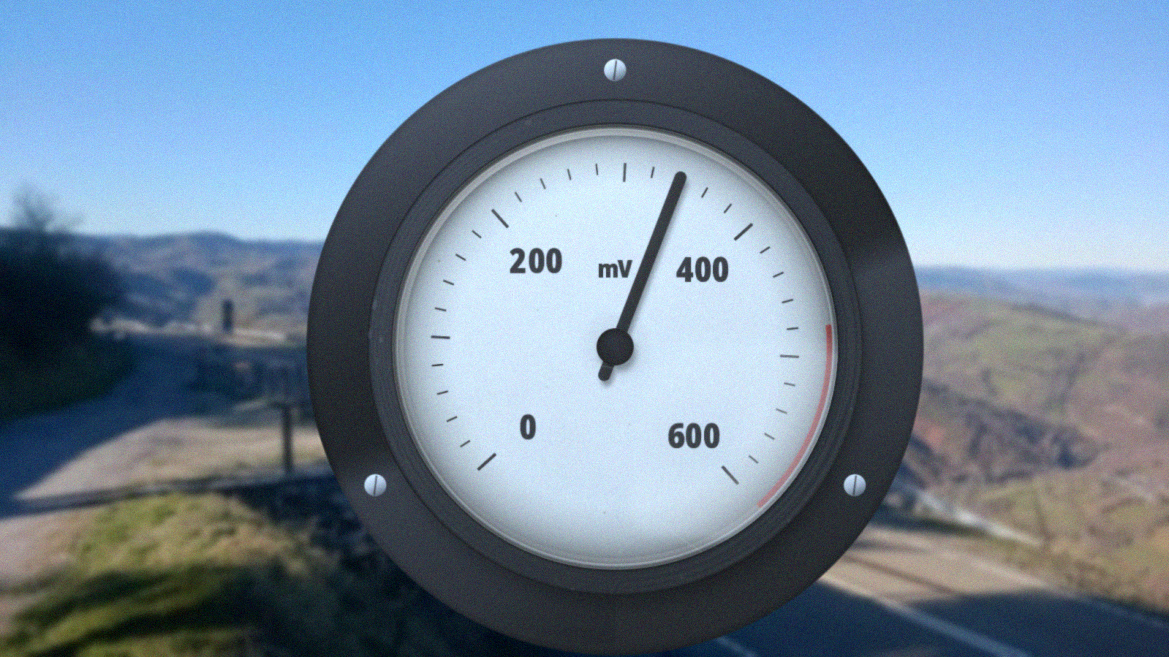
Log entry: 340 mV
